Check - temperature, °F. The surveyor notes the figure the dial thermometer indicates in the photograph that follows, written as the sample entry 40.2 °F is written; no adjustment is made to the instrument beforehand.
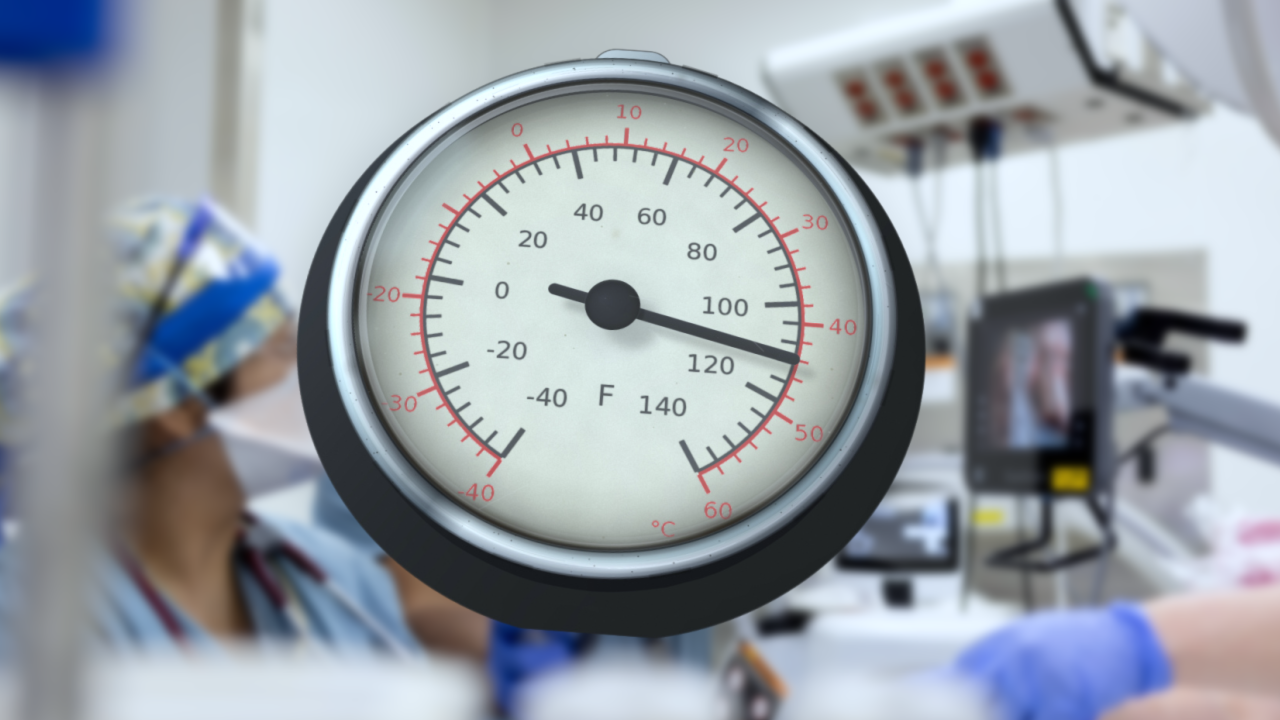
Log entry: 112 °F
